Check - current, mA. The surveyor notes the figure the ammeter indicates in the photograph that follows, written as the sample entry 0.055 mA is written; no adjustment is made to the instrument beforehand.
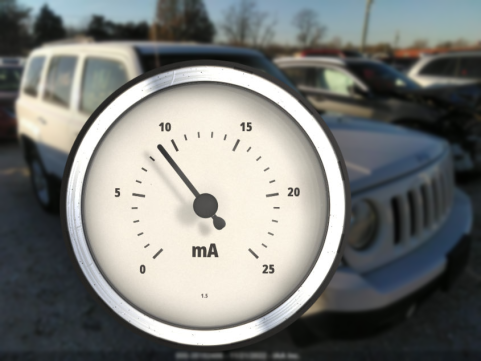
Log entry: 9 mA
